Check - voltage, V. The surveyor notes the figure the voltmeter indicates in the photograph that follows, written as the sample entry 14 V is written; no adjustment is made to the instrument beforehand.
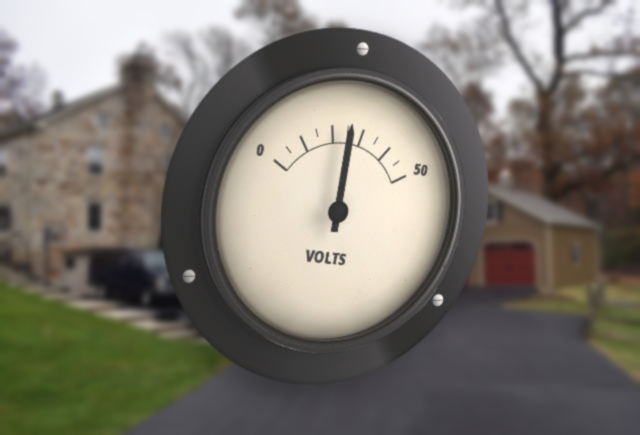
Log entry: 25 V
